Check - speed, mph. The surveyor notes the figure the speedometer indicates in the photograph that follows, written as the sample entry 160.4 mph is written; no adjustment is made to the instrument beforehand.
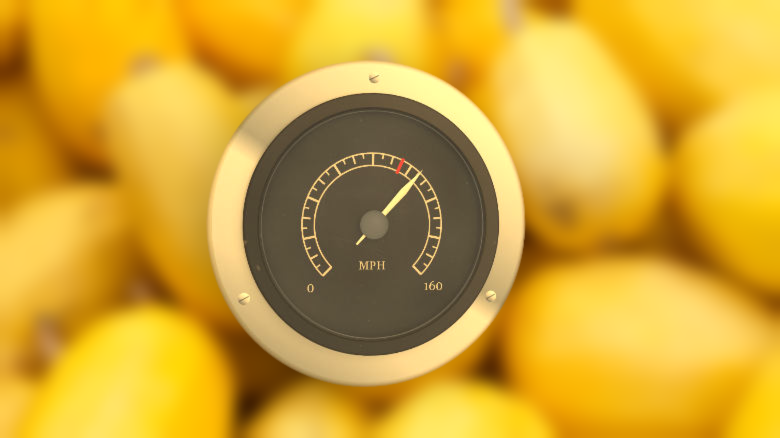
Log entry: 105 mph
